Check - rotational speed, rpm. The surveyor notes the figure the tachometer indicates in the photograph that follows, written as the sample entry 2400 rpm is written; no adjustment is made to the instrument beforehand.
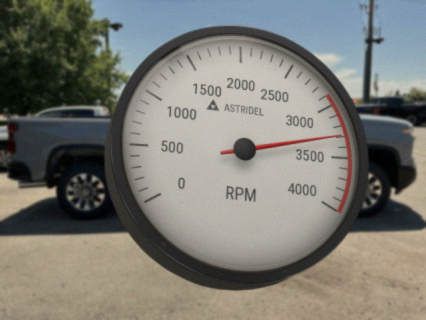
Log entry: 3300 rpm
